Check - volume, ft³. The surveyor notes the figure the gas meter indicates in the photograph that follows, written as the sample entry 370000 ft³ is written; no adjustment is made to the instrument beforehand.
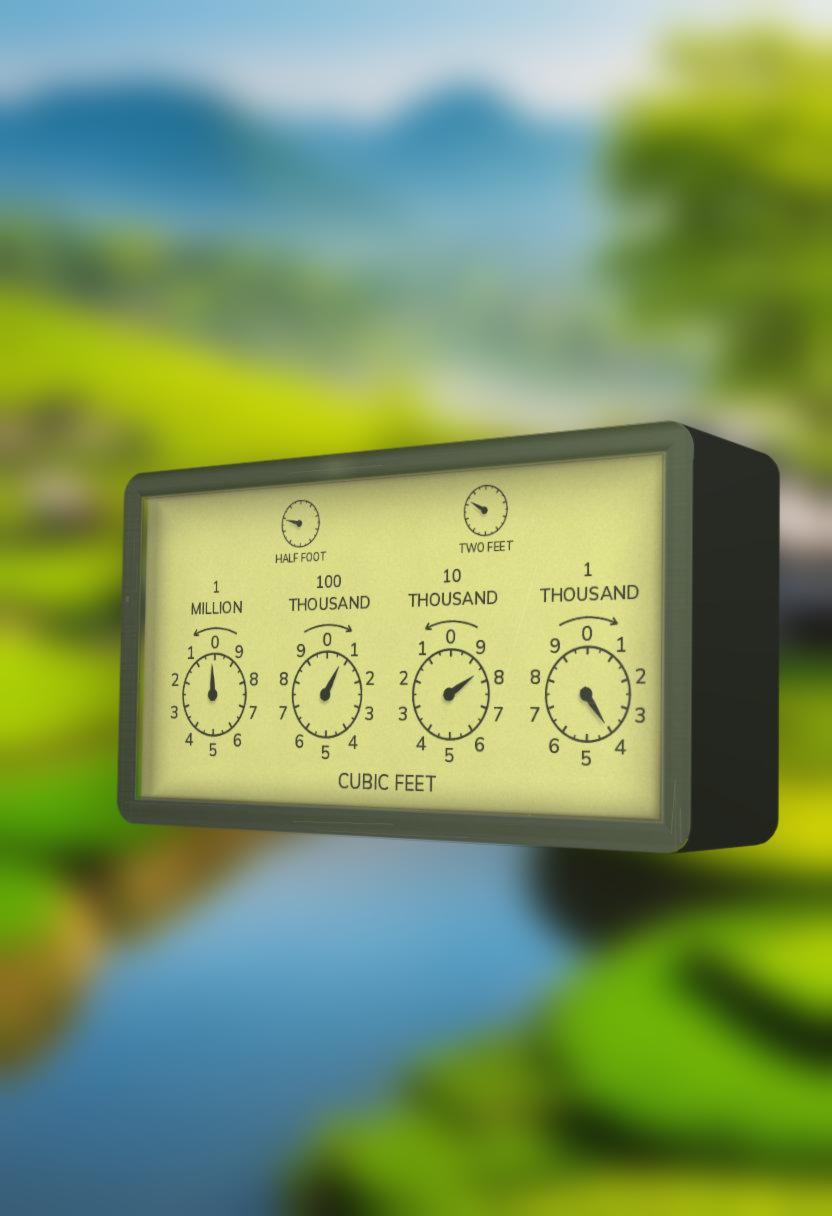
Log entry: 8400 ft³
